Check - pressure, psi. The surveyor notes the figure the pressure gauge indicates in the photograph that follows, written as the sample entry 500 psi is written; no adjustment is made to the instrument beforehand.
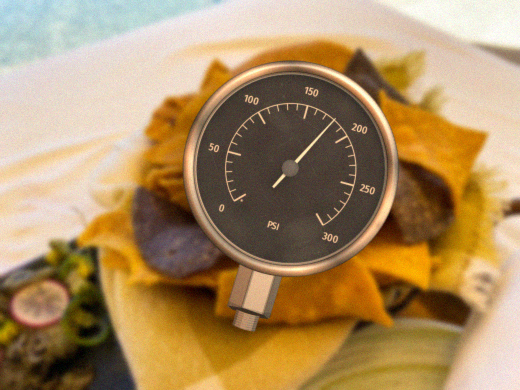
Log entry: 180 psi
